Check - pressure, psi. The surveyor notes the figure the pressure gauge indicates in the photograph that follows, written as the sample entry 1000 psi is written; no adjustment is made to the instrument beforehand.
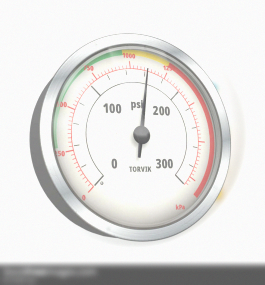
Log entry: 160 psi
